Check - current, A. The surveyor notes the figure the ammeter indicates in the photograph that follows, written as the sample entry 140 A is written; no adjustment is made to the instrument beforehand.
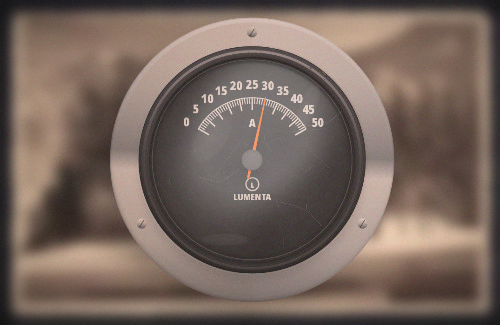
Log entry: 30 A
